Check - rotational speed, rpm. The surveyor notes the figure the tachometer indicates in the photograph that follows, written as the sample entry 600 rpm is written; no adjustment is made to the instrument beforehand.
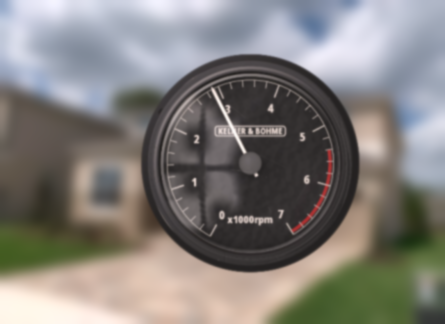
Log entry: 2900 rpm
